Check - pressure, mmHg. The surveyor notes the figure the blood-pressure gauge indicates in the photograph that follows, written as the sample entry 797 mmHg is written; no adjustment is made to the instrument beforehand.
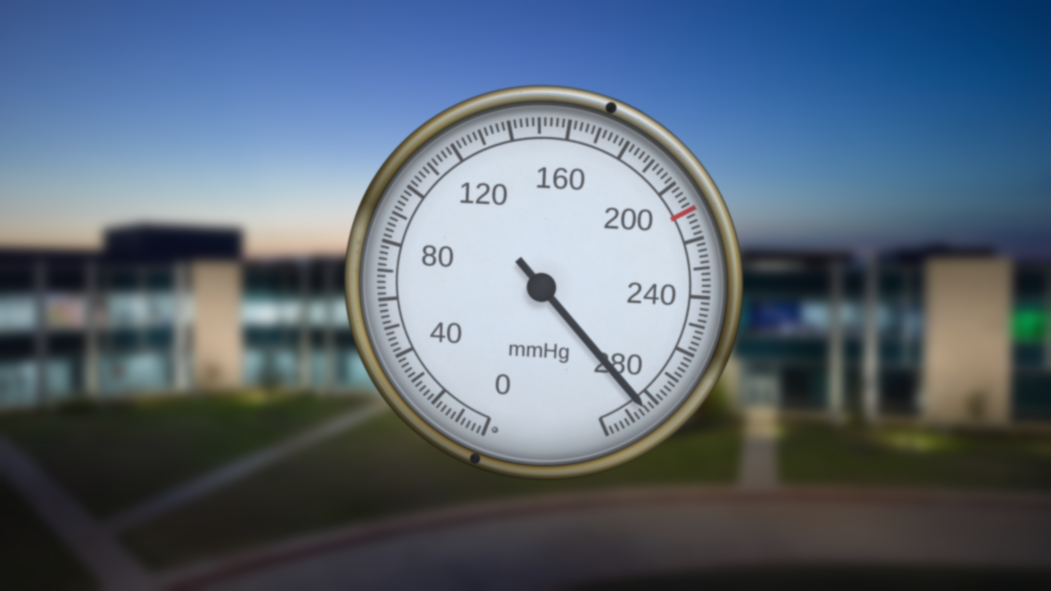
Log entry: 284 mmHg
